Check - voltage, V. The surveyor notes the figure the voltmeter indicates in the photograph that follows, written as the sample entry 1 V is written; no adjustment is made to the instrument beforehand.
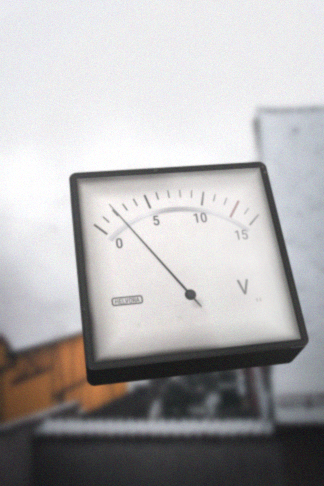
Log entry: 2 V
